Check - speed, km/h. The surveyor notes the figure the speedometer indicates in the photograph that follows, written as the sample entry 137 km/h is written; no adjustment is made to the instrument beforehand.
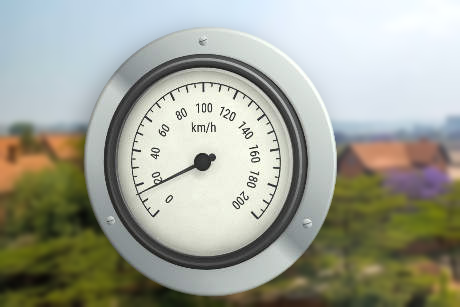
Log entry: 15 km/h
